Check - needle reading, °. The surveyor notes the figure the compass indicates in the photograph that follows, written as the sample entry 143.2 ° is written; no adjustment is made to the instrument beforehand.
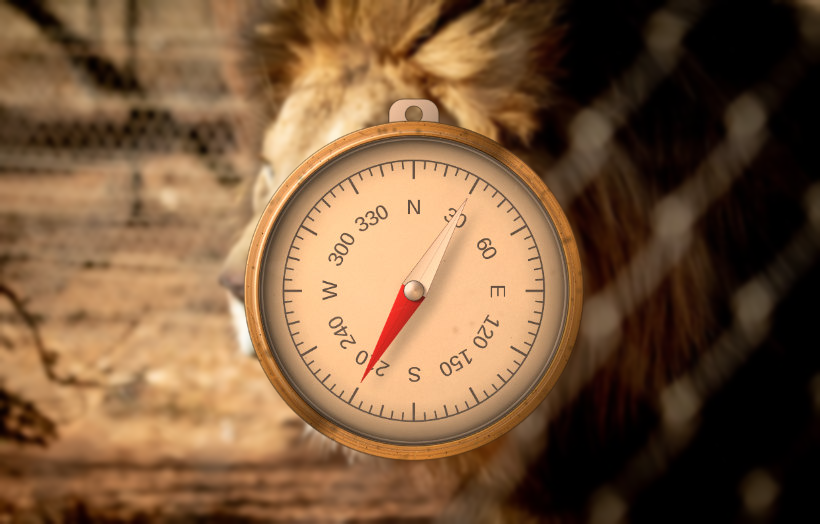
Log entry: 210 °
